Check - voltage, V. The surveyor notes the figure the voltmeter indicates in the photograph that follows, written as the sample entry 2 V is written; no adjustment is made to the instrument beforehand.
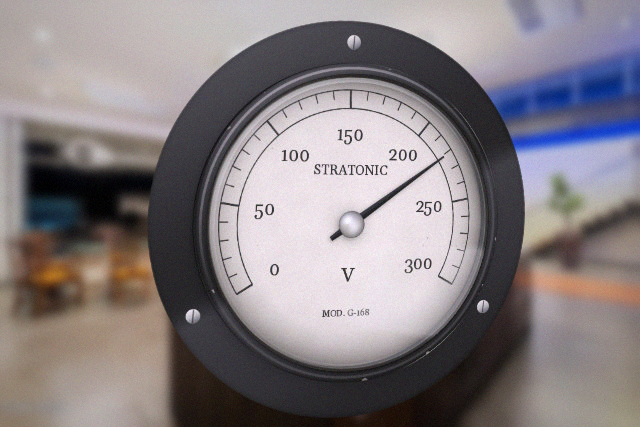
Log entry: 220 V
